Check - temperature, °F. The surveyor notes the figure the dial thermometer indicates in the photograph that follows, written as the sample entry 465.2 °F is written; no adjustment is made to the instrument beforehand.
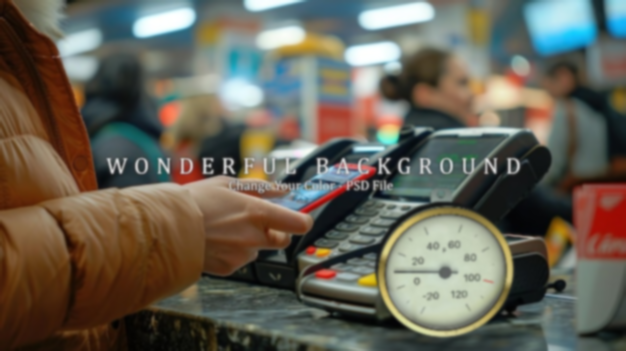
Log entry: 10 °F
